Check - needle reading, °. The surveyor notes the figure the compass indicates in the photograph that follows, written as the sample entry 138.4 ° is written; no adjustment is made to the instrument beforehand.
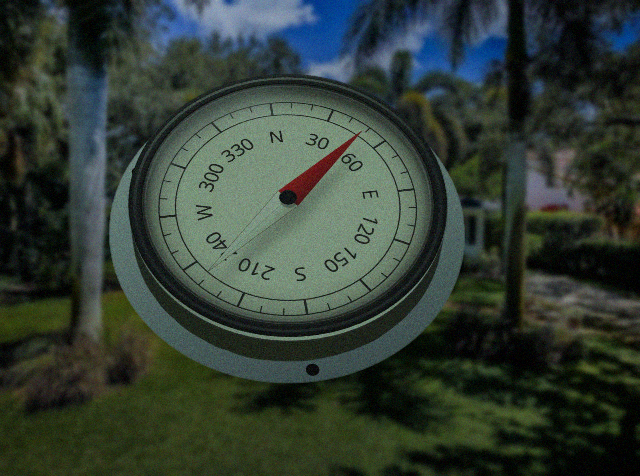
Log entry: 50 °
